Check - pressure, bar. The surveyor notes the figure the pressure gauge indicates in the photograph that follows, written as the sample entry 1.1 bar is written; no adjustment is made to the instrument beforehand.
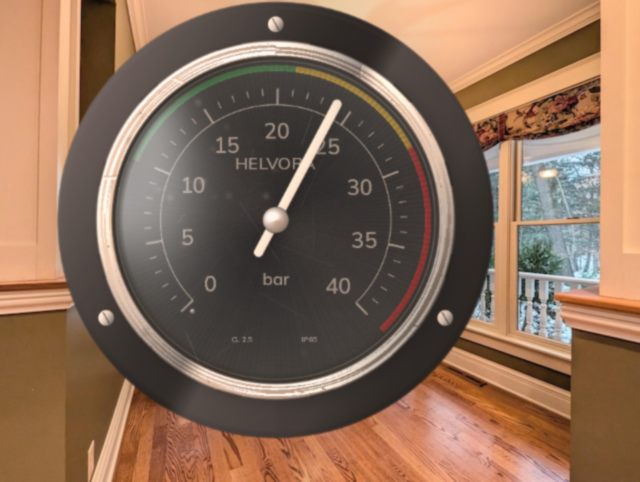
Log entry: 24 bar
